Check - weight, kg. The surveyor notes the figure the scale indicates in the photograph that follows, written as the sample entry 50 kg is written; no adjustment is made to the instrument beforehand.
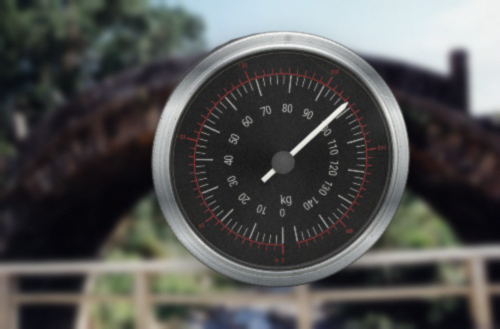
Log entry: 98 kg
